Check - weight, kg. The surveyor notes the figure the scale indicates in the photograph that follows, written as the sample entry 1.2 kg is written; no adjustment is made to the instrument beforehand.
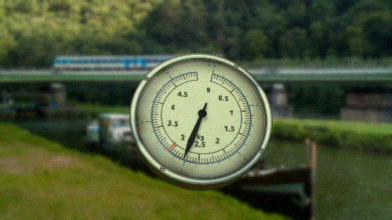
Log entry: 2.75 kg
